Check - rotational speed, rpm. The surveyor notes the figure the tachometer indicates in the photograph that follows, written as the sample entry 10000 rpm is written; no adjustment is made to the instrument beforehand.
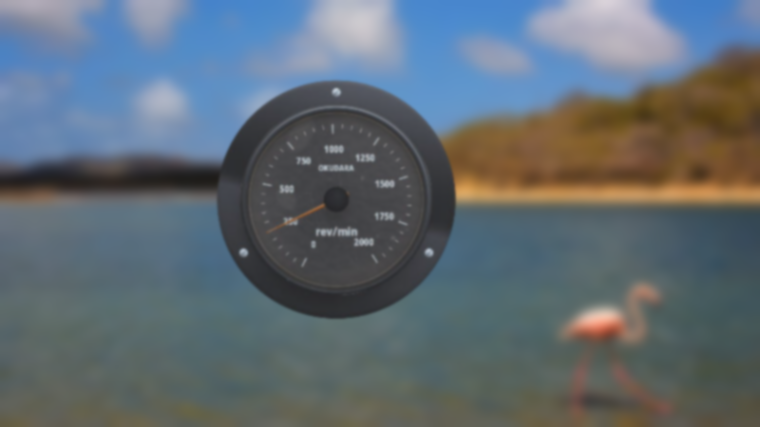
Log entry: 250 rpm
